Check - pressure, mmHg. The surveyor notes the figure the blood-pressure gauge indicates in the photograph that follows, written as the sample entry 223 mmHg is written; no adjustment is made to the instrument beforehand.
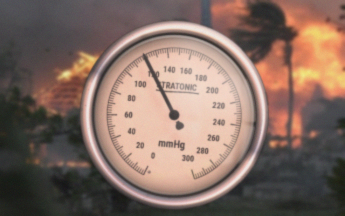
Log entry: 120 mmHg
